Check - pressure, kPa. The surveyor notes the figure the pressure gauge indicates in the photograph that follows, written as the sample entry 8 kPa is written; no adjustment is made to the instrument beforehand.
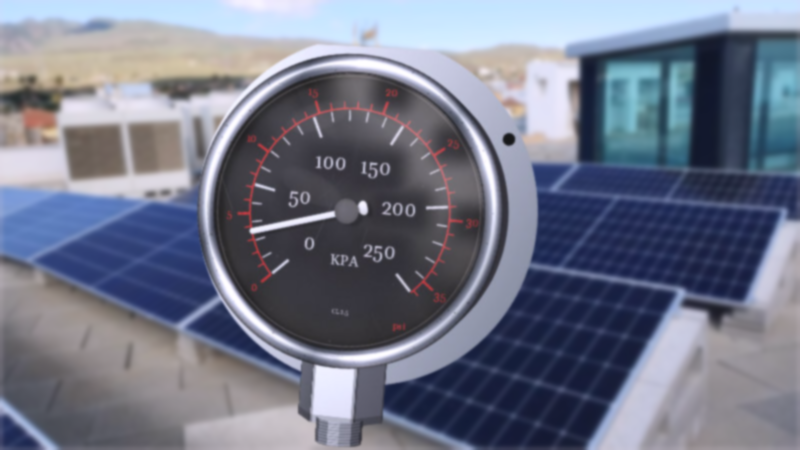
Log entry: 25 kPa
